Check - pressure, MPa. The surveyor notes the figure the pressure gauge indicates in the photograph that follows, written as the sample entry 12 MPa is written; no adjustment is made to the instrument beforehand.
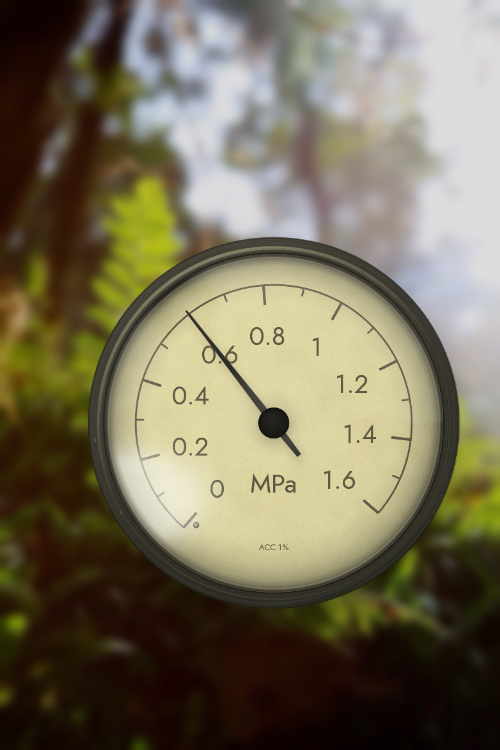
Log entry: 0.6 MPa
